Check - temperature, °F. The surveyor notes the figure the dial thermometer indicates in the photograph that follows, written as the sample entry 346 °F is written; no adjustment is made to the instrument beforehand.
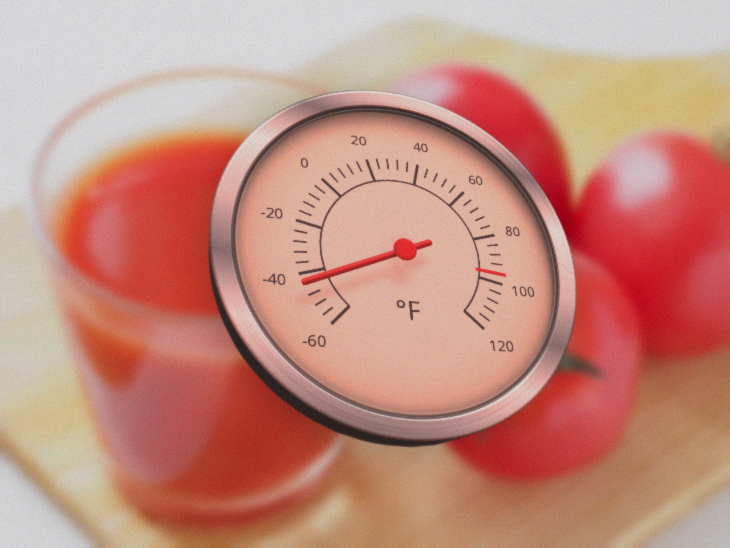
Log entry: -44 °F
